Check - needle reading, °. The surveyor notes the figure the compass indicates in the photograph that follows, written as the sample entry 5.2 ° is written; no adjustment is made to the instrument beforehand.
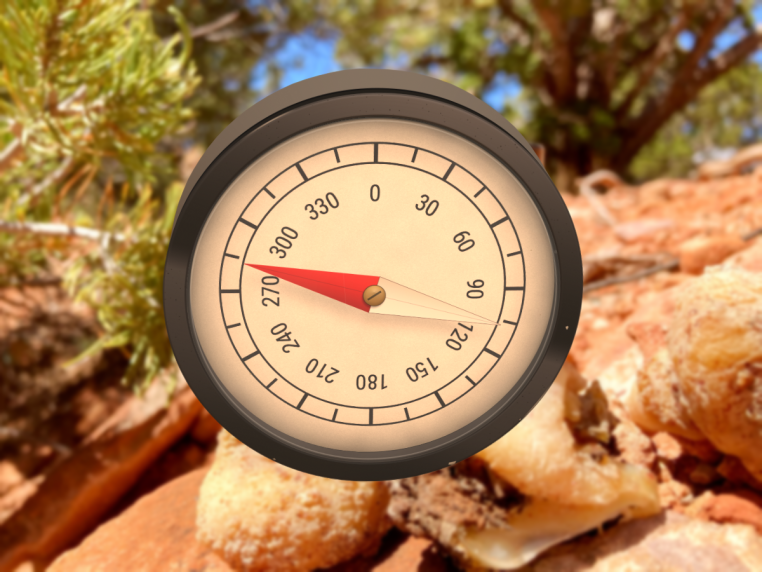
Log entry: 285 °
